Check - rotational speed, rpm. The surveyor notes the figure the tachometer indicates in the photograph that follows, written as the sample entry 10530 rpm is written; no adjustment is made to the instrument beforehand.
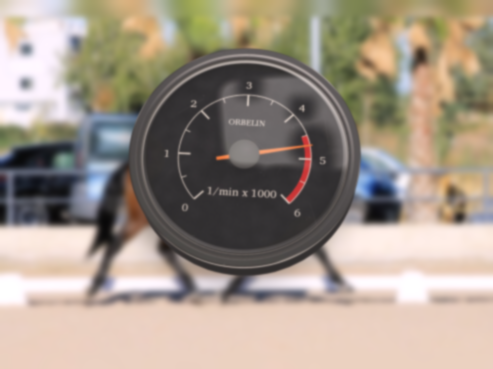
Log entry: 4750 rpm
